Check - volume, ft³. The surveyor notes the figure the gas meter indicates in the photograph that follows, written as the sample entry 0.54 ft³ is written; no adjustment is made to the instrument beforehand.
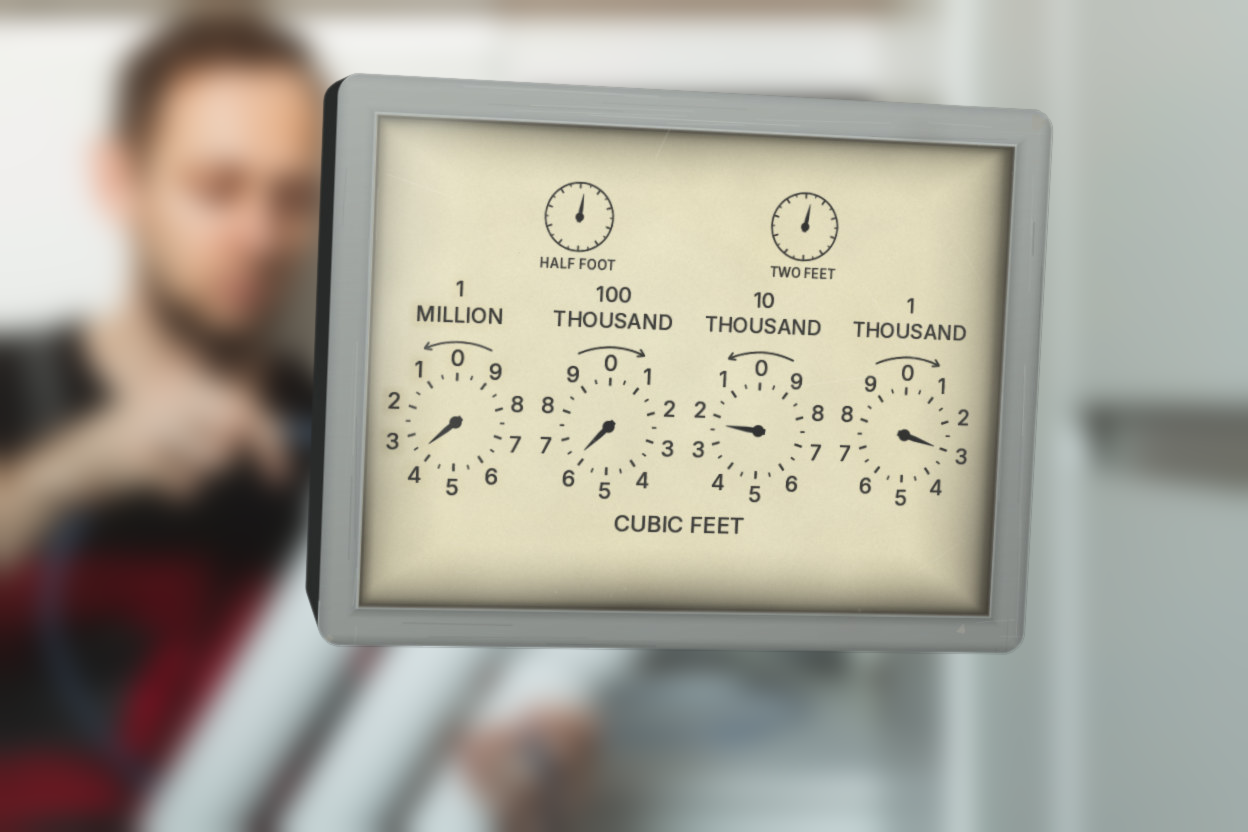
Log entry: 362300 ft³
